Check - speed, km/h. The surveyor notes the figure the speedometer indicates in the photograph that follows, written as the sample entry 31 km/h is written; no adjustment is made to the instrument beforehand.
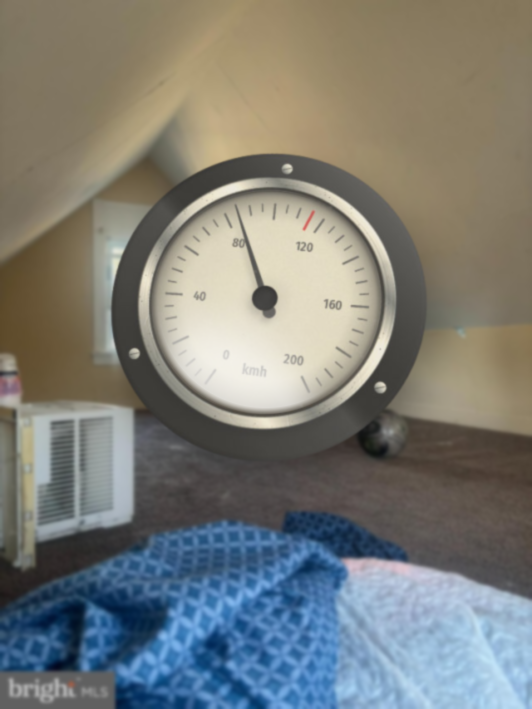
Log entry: 85 km/h
